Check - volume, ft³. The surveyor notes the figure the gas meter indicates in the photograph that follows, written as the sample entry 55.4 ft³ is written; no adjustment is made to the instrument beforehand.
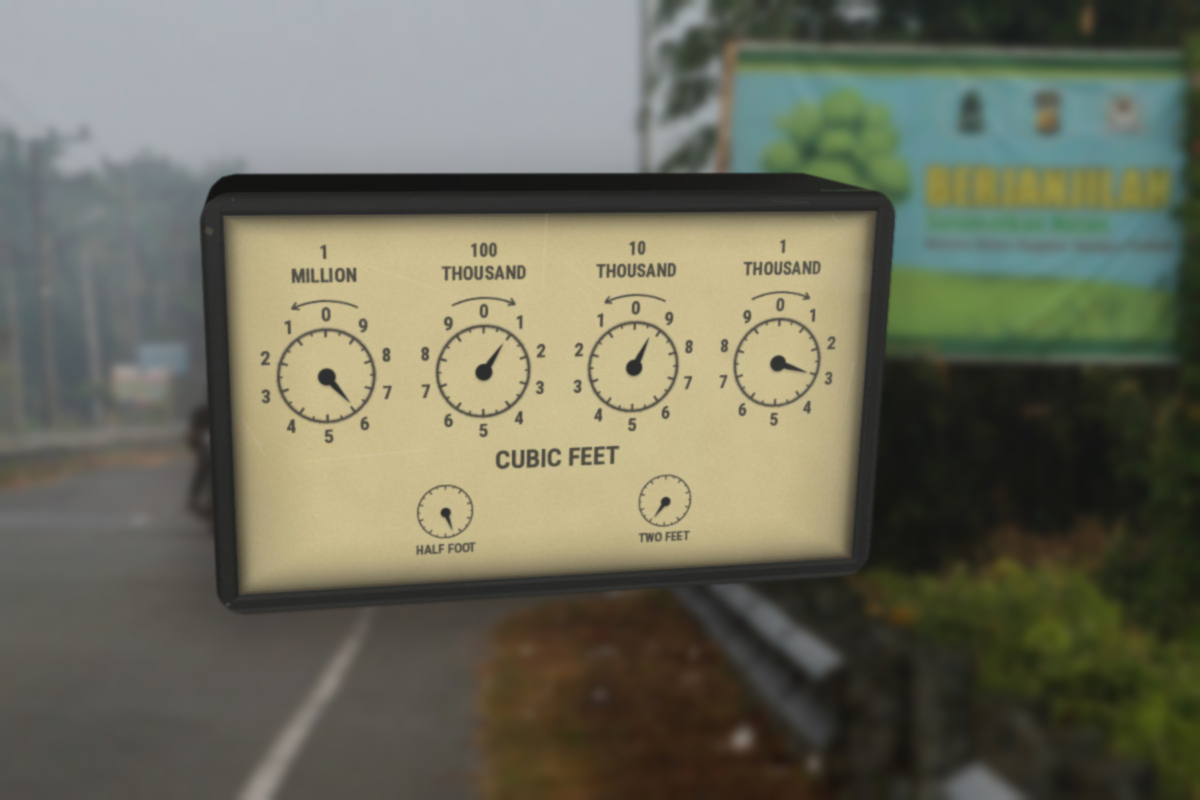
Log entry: 609300 ft³
